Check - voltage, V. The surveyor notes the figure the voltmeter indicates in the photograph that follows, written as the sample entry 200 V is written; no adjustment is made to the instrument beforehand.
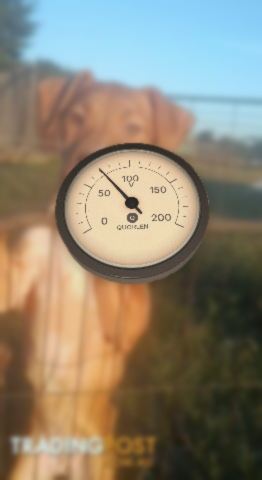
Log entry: 70 V
